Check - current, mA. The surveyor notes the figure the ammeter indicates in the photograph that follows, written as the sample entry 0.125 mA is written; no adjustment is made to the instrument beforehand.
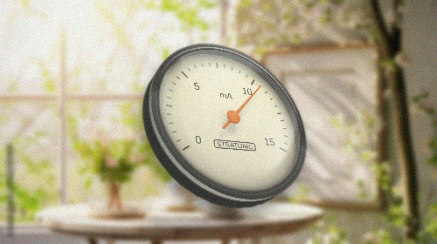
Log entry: 10.5 mA
